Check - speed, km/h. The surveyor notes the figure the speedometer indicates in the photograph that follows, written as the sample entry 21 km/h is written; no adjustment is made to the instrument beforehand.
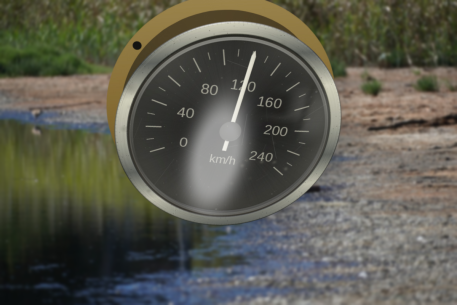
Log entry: 120 km/h
